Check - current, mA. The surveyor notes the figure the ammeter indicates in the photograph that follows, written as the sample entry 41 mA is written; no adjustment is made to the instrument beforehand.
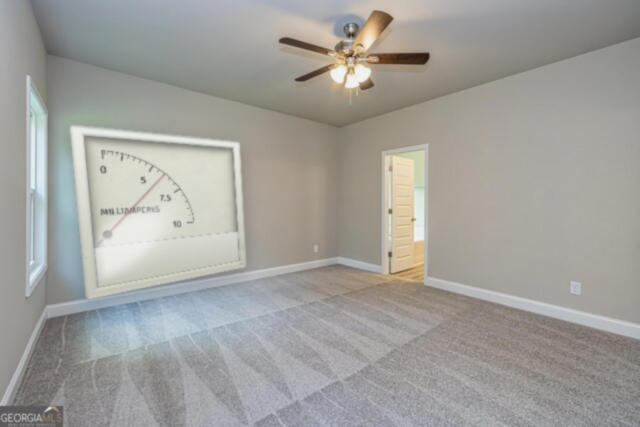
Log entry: 6 mA
